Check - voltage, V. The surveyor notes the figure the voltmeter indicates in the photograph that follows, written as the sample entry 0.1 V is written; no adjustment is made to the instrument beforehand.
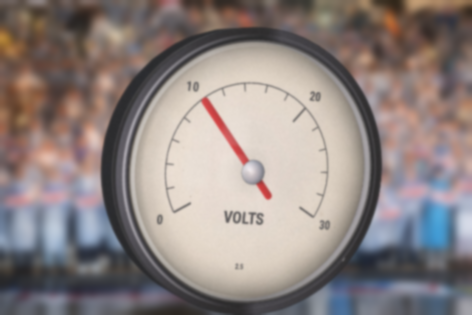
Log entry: 10 V
